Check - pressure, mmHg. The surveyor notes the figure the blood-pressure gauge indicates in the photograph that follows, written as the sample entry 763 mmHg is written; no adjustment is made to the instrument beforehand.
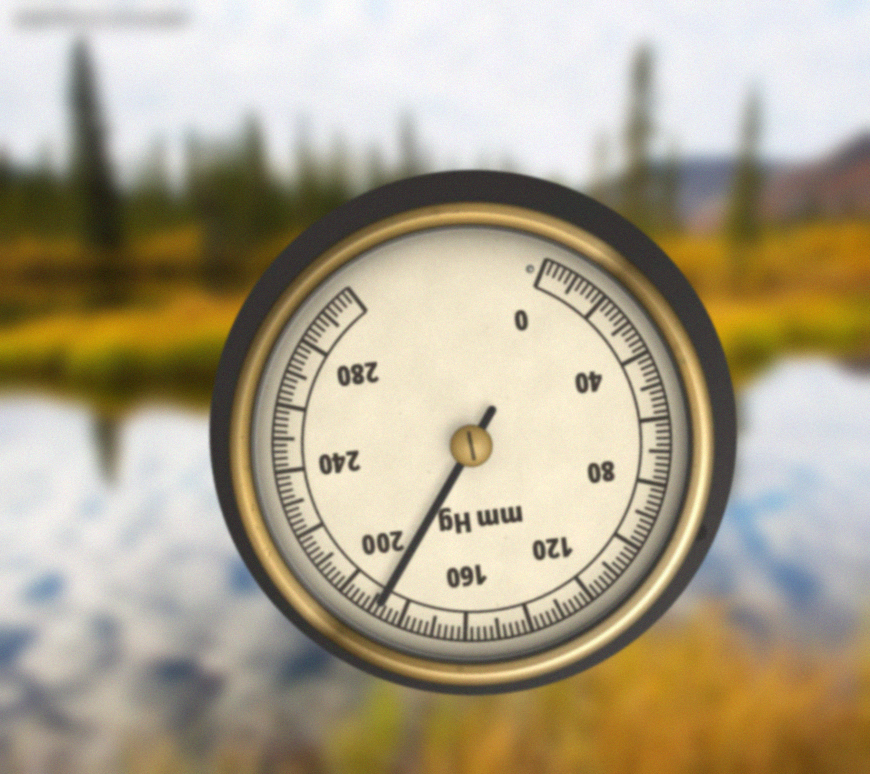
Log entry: 188 mmHg
